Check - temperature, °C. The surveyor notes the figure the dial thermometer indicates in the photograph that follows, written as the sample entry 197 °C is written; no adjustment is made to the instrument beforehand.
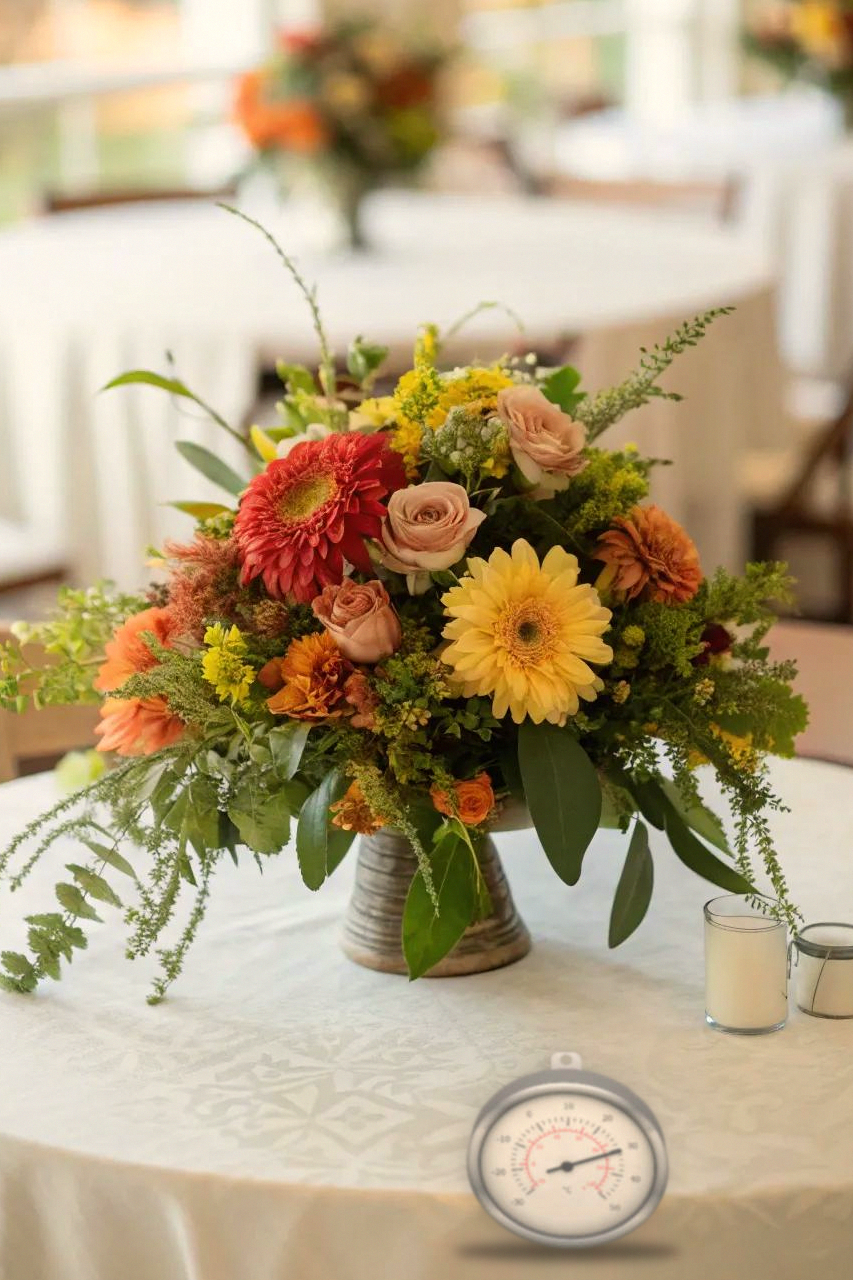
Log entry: 30 °C
